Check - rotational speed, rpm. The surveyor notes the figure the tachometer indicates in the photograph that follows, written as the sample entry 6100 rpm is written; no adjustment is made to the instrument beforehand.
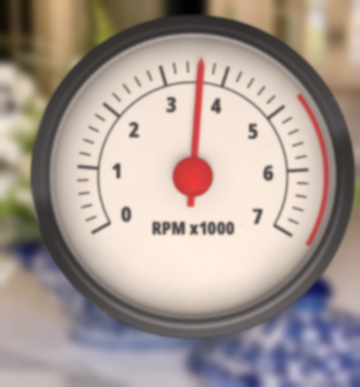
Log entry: 3600 rpm
